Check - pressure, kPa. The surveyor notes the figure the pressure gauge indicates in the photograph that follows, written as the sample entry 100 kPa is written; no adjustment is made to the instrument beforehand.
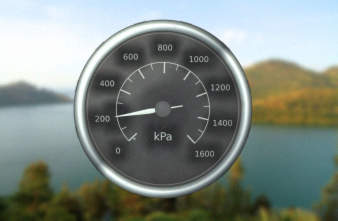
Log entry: 200 kPa
